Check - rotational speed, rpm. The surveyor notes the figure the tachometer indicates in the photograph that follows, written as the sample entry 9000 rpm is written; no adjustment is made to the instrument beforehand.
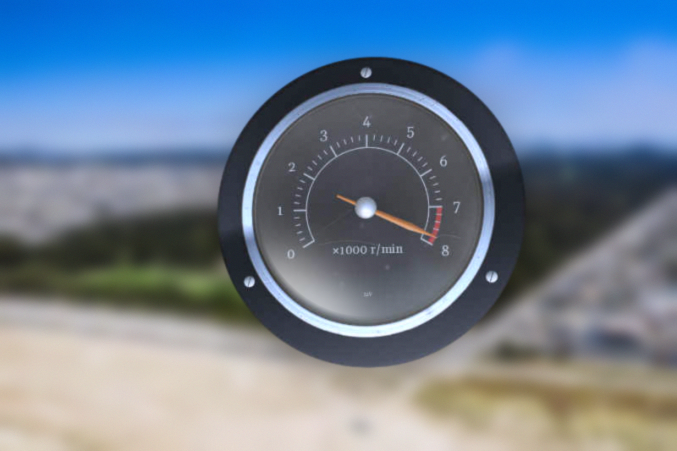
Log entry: 7800 rpm
